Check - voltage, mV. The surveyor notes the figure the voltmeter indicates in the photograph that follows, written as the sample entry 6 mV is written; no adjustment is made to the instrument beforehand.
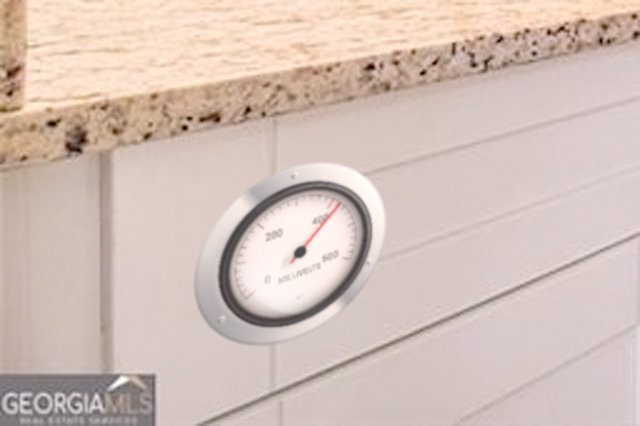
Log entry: 420 mV
